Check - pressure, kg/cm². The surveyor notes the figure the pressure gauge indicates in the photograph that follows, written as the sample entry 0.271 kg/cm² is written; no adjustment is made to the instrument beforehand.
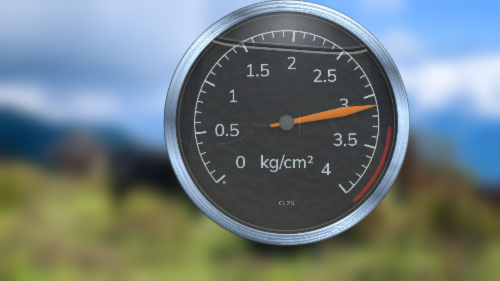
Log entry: 3.1 kg/cm²
